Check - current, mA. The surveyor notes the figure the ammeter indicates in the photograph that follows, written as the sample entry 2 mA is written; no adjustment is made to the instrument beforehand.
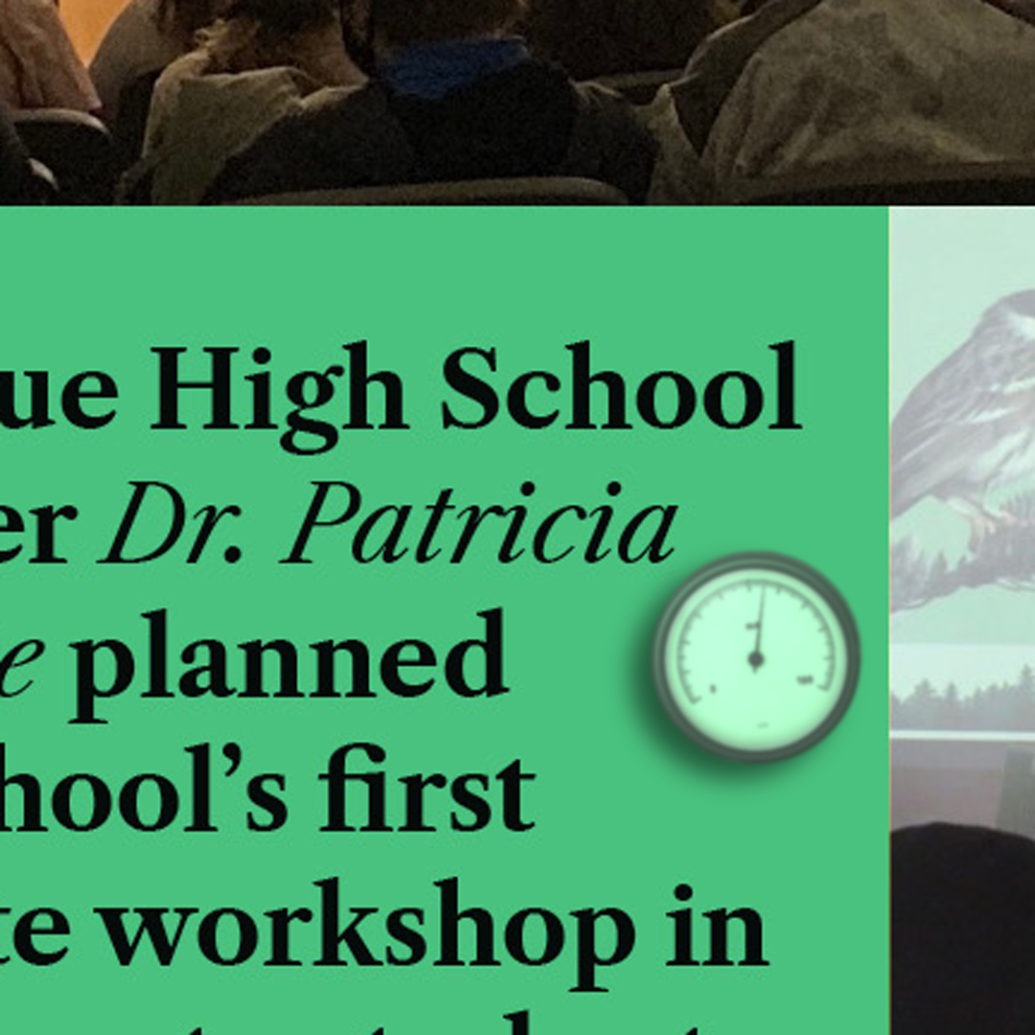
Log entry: 55 mA
